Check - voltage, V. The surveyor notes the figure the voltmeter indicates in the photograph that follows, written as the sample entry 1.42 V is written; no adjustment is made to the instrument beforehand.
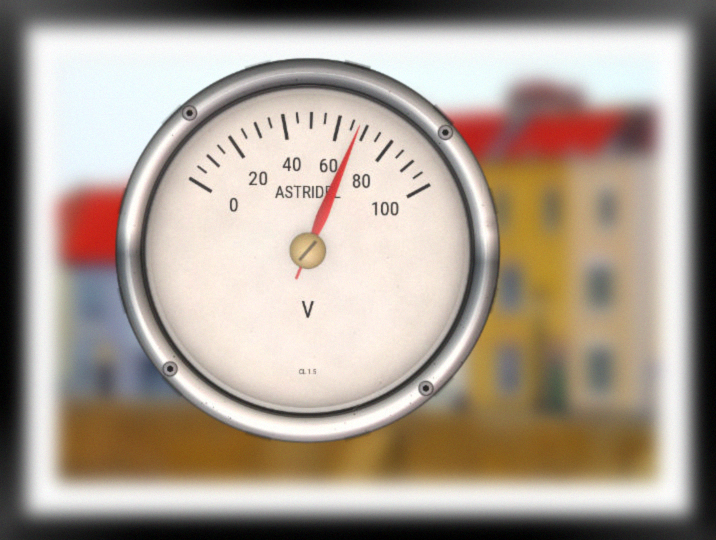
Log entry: 67.5 V
